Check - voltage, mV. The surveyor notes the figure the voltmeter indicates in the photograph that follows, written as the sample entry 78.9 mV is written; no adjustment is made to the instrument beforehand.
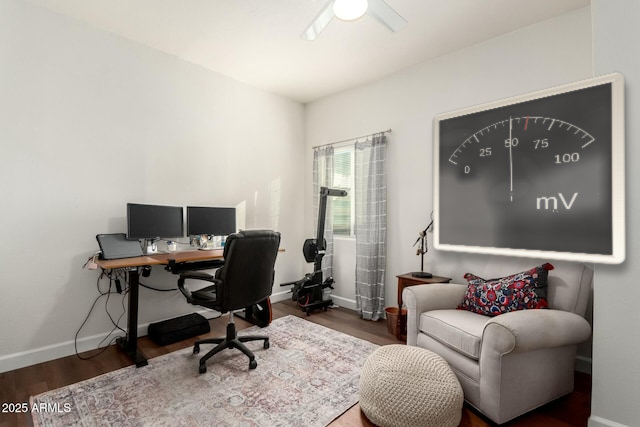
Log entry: 50 mV
